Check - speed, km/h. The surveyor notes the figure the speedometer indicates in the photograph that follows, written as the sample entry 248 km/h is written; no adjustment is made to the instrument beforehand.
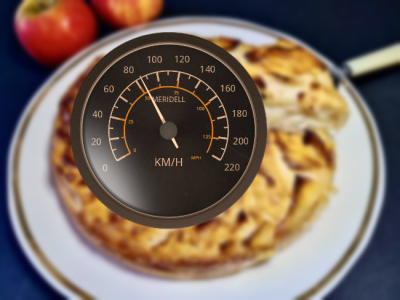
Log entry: 85 km/h
